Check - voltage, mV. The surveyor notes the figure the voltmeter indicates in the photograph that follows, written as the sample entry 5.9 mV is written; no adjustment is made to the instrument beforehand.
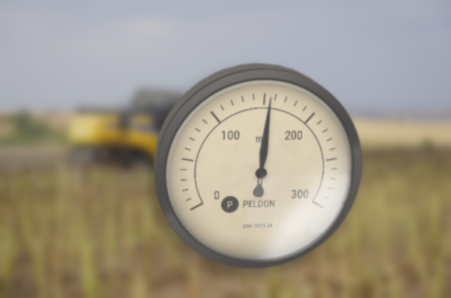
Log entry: 155 mV
